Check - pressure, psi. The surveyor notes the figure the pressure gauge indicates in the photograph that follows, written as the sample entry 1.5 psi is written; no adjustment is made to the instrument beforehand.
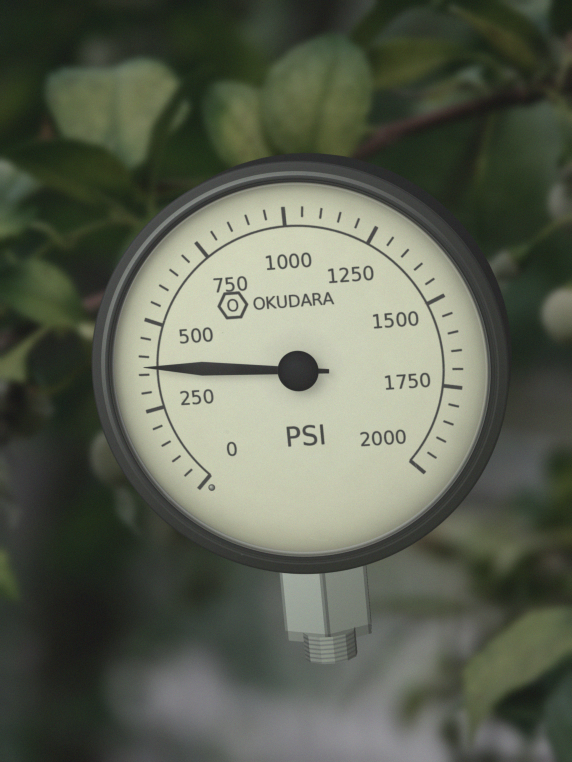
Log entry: 375 psi
